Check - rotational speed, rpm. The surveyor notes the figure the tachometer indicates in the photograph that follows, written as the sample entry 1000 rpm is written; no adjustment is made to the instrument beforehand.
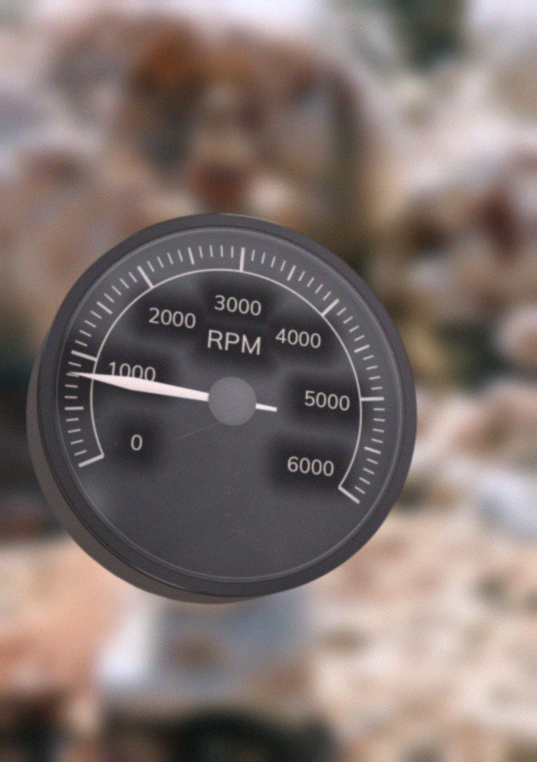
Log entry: 800 rpm
